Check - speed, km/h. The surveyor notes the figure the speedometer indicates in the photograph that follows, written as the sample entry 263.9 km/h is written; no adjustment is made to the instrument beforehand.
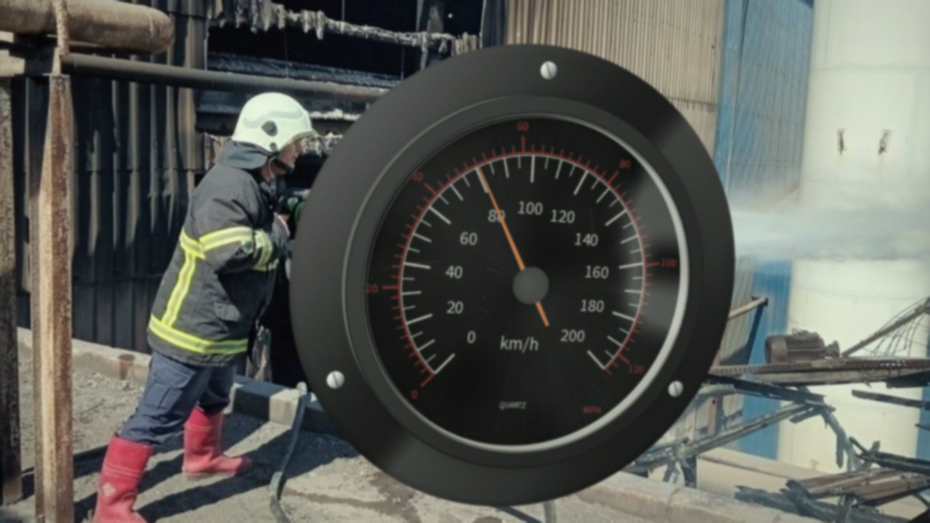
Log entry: 80 km/h
